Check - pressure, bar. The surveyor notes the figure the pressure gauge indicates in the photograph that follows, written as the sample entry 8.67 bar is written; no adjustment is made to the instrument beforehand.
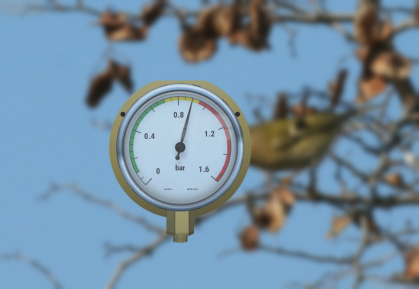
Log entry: 0.9 bar
